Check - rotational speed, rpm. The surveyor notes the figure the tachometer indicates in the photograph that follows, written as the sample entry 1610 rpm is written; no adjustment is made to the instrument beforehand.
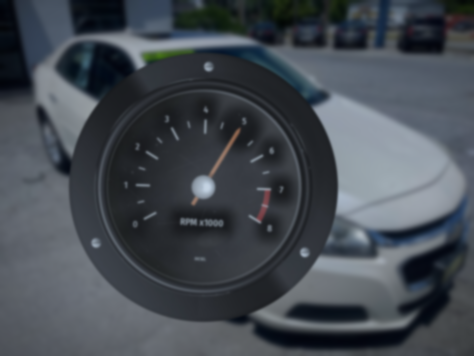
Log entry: 5000 rpm
